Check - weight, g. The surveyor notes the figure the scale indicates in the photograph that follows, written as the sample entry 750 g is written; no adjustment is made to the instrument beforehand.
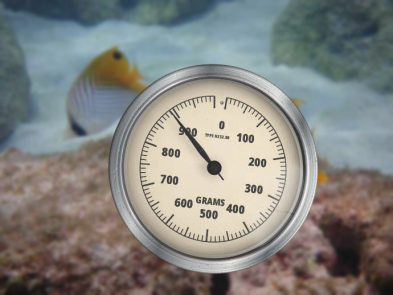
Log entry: 890 g
